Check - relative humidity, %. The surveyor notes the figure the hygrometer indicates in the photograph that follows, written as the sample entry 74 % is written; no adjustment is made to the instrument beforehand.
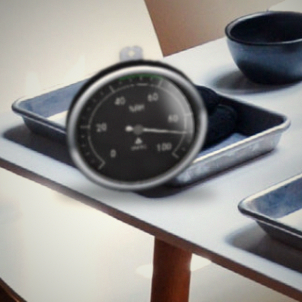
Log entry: 88 %
